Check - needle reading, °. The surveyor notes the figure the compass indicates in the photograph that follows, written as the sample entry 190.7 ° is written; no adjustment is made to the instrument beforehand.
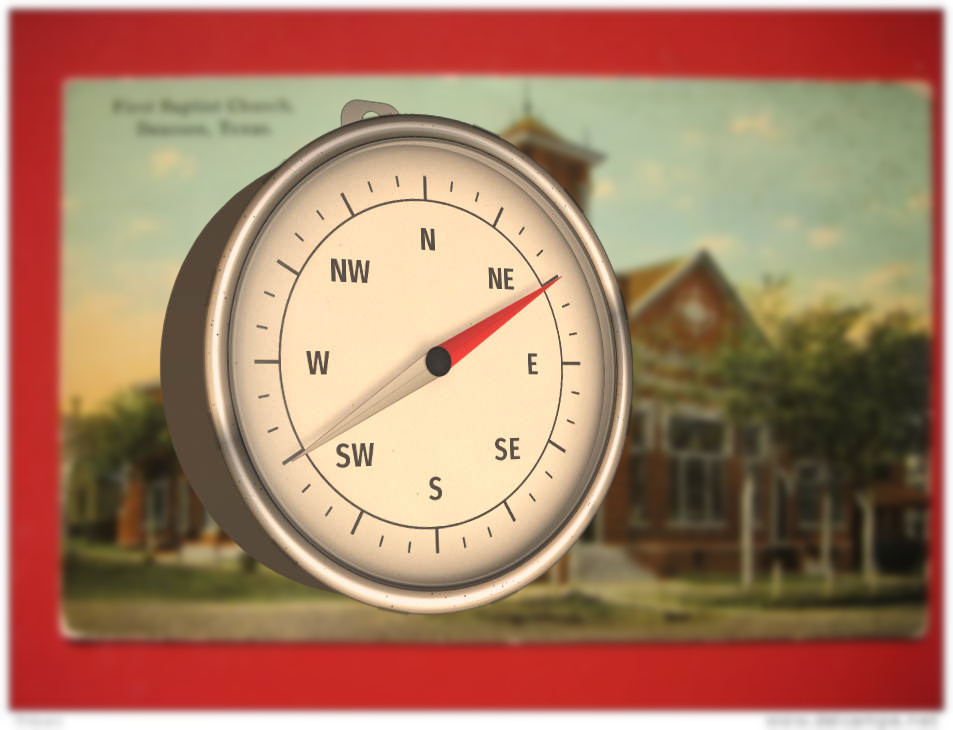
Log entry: 60 °
